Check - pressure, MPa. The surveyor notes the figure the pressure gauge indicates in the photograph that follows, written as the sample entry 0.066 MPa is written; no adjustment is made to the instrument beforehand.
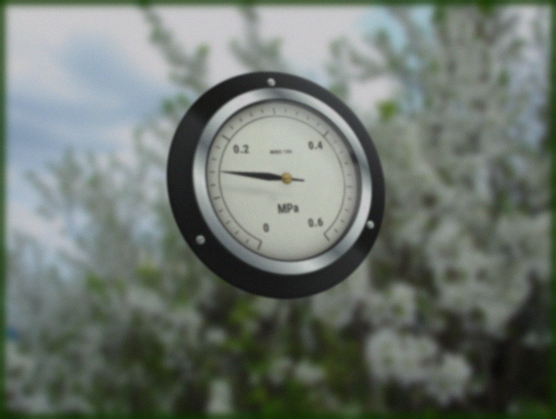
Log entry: 0.14 MPa
